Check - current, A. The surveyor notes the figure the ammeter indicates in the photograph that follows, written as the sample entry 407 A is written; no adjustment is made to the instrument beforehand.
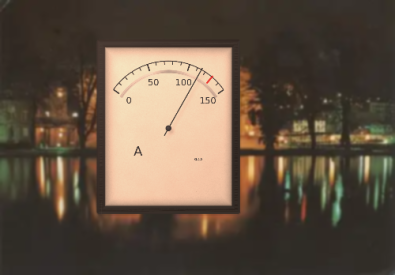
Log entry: 115 A
